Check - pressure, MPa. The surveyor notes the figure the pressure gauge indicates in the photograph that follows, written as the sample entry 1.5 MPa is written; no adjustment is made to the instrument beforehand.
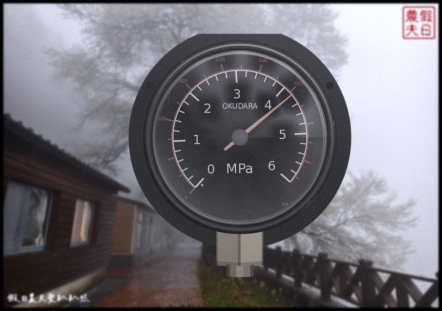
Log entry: 4.2 MPa
